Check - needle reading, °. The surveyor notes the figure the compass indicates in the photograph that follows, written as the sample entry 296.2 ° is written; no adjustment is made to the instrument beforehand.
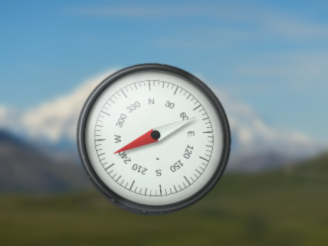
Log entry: 250 °
